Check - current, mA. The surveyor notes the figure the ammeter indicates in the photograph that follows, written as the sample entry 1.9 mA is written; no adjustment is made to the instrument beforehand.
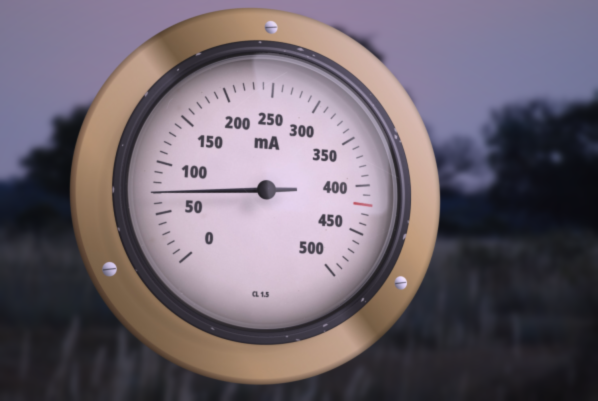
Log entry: 70 mA
